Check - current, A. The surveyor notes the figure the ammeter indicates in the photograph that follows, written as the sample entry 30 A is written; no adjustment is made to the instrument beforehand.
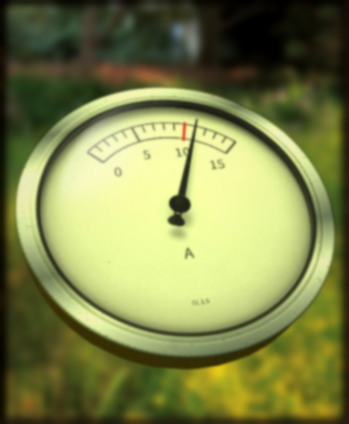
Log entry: 11 A
